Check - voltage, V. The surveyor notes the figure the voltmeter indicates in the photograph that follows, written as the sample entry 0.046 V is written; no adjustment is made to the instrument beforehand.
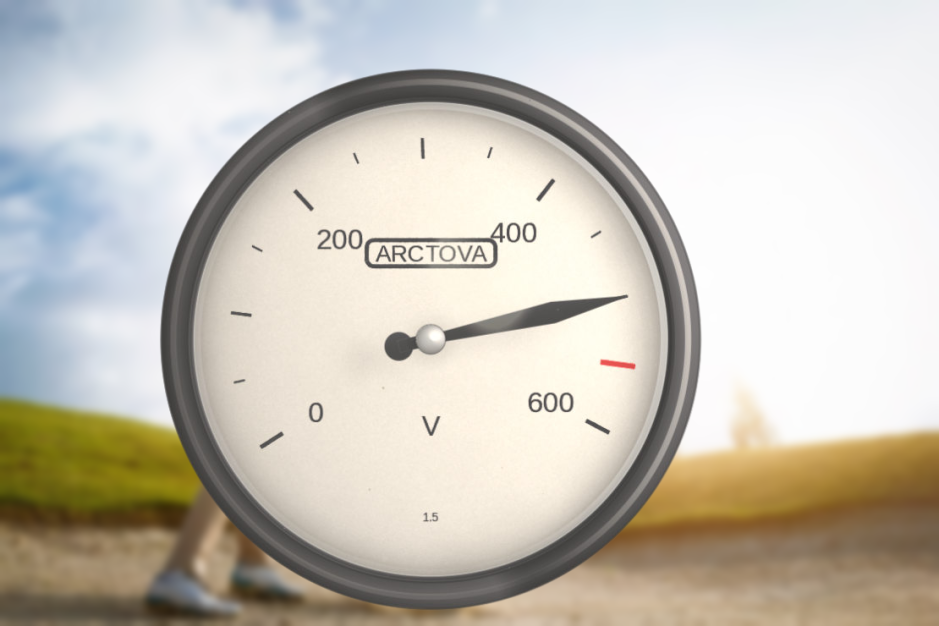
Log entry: 500 V
